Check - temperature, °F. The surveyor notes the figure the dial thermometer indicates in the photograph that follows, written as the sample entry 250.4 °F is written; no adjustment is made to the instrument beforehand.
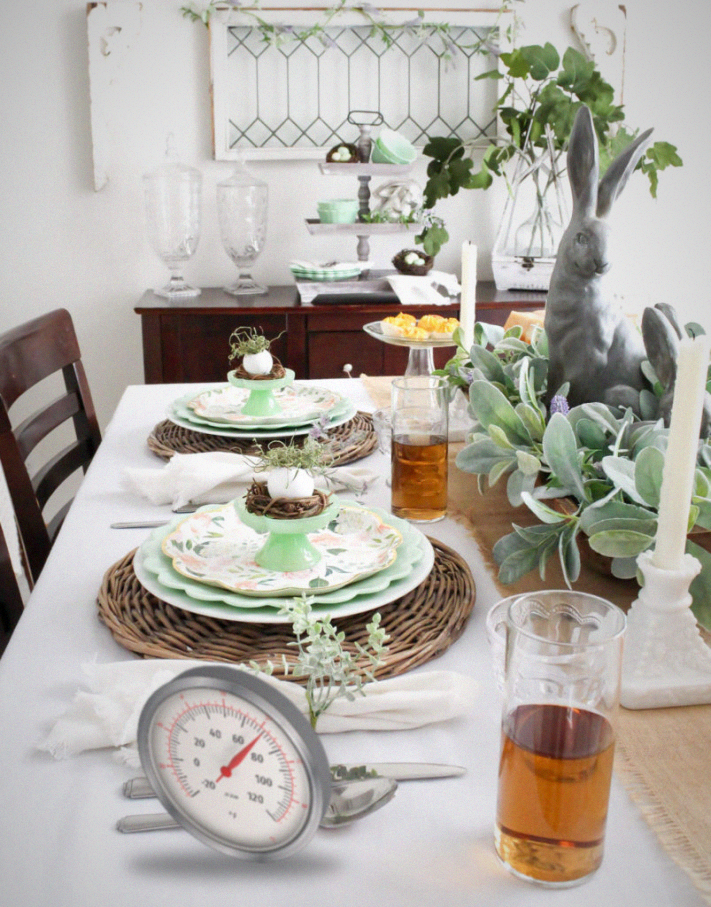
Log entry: 70 °F
